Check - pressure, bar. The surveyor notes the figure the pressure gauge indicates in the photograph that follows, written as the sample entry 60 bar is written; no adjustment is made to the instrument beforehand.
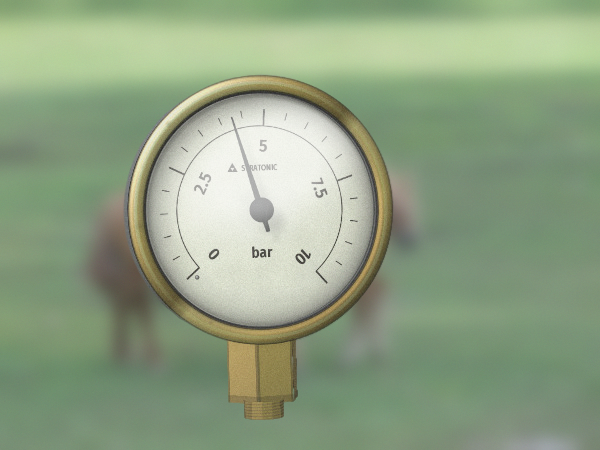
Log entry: 4.25 bar
